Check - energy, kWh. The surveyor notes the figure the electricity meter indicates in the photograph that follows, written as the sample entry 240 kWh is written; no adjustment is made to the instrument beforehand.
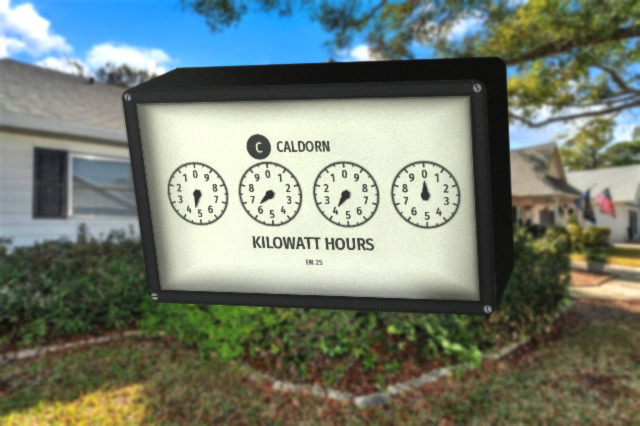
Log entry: 4640 kWh
